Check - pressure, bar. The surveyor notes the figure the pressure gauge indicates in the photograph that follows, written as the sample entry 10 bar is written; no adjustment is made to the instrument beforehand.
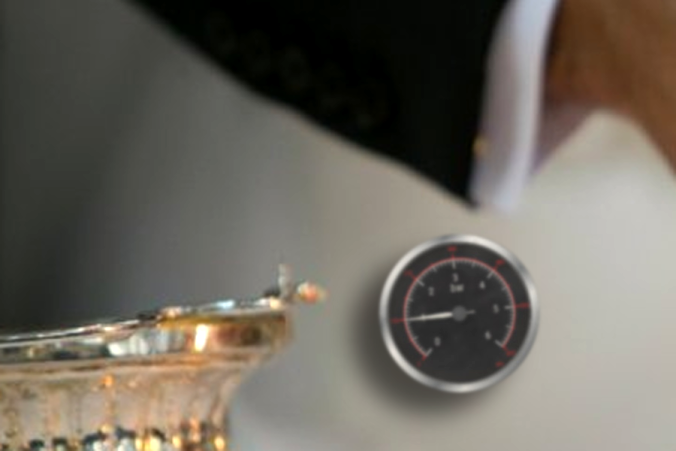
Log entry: 1 bar
